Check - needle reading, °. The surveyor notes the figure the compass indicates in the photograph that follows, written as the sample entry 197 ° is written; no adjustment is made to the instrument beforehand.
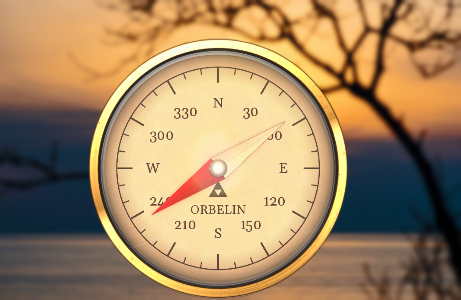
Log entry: 235 °
